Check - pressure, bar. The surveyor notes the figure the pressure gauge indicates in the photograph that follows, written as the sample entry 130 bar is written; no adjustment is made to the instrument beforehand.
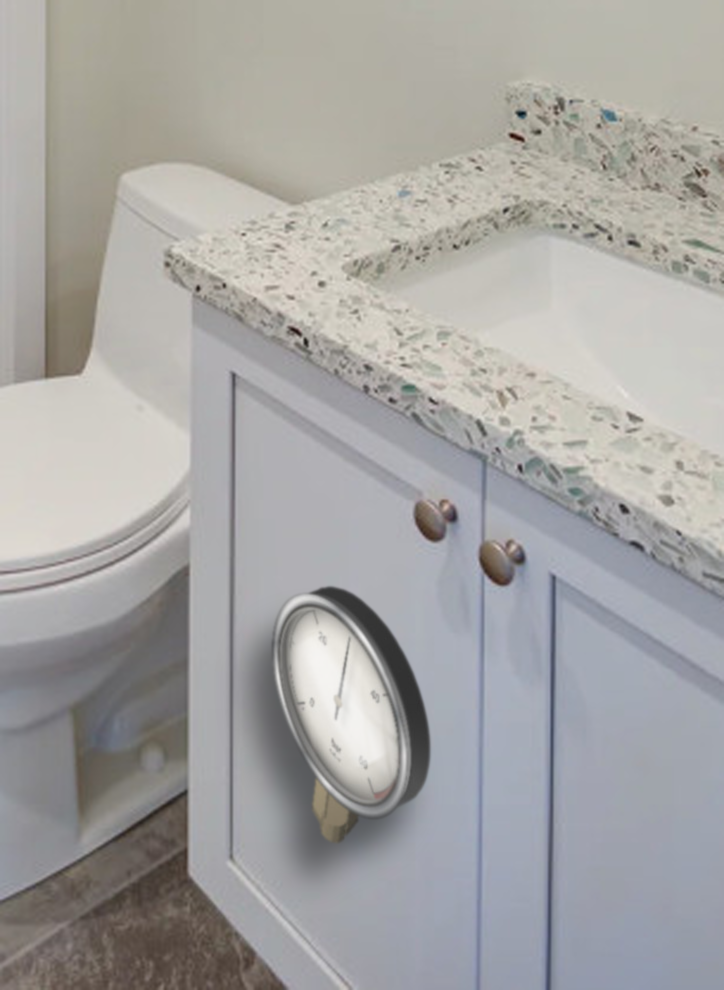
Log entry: 30 bar
